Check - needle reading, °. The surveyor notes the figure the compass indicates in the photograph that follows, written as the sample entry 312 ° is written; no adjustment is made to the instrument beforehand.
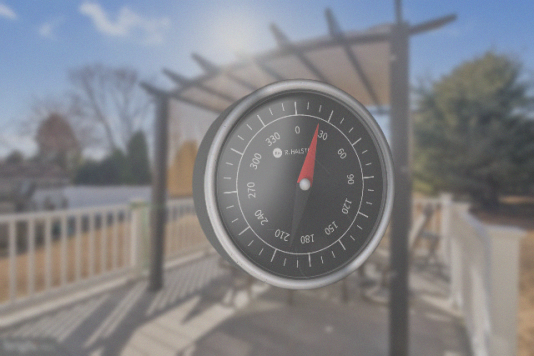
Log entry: 20 °
